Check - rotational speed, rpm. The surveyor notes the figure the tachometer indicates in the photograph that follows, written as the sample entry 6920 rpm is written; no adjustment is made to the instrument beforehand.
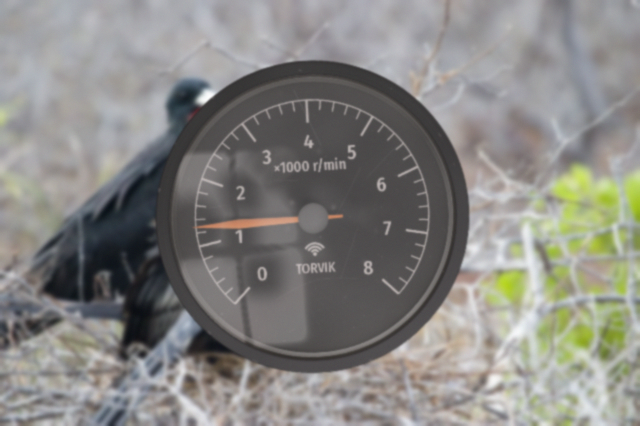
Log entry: 1300 rpm
